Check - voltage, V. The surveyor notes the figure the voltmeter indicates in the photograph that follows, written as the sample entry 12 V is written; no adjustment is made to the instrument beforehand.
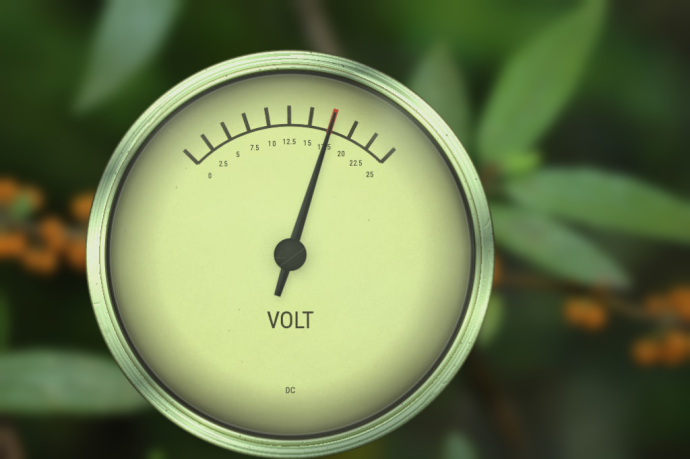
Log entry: 17.5 V
